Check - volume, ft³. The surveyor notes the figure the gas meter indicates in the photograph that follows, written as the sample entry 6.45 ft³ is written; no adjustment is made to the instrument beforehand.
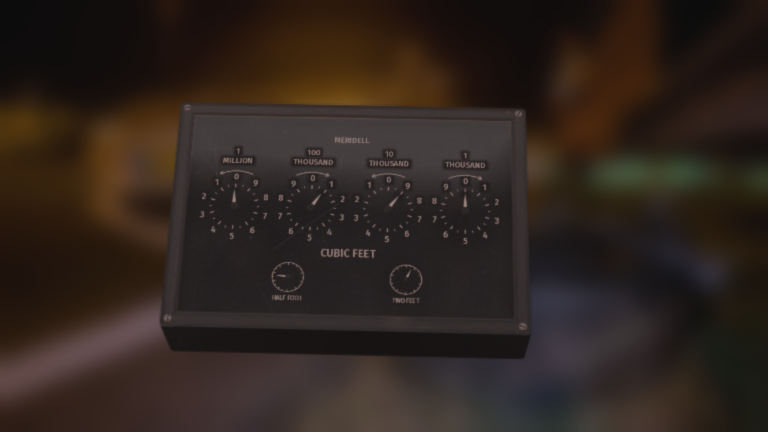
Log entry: 9000 ft³
